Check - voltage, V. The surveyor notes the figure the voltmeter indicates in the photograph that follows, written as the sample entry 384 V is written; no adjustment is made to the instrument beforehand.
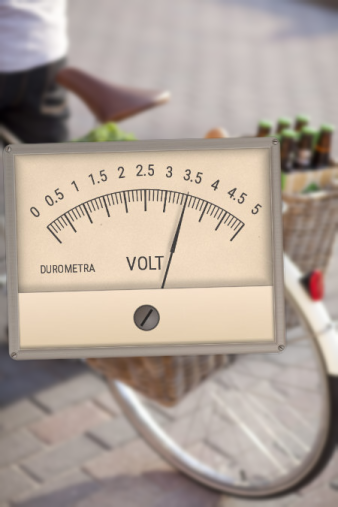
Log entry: 3.5 V
